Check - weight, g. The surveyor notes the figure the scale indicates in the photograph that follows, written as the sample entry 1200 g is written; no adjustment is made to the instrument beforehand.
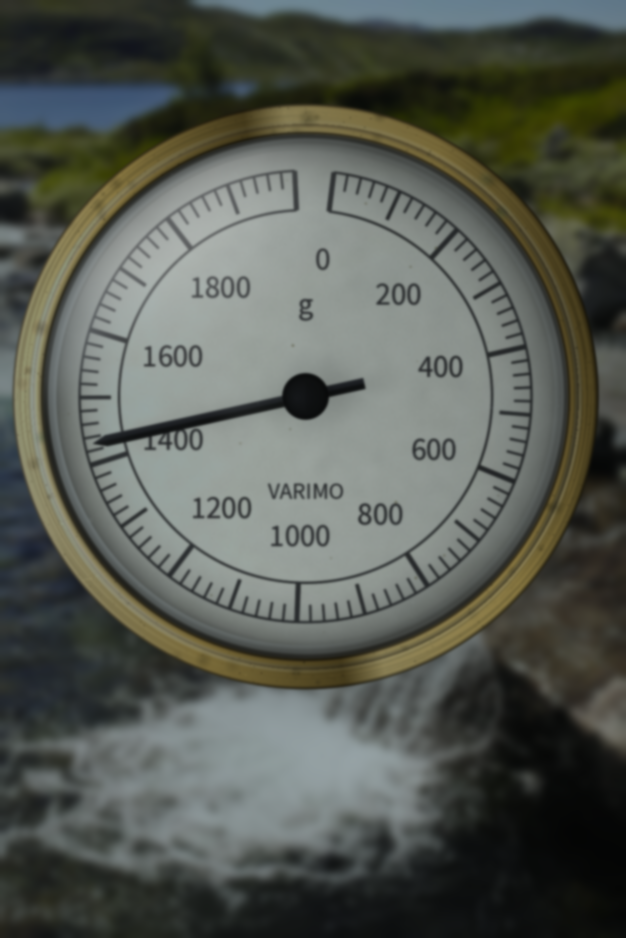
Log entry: 1430 g
